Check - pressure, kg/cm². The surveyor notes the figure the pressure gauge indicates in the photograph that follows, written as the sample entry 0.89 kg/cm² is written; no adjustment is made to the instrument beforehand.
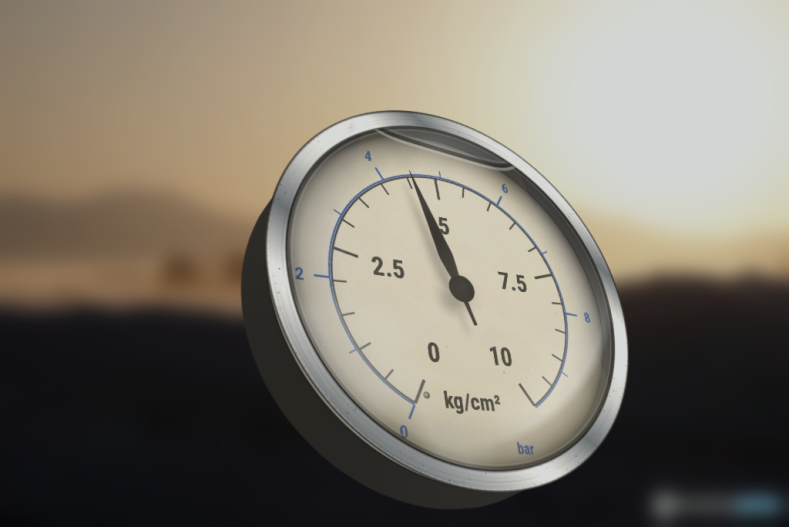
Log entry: 4.5 kg/cm²
